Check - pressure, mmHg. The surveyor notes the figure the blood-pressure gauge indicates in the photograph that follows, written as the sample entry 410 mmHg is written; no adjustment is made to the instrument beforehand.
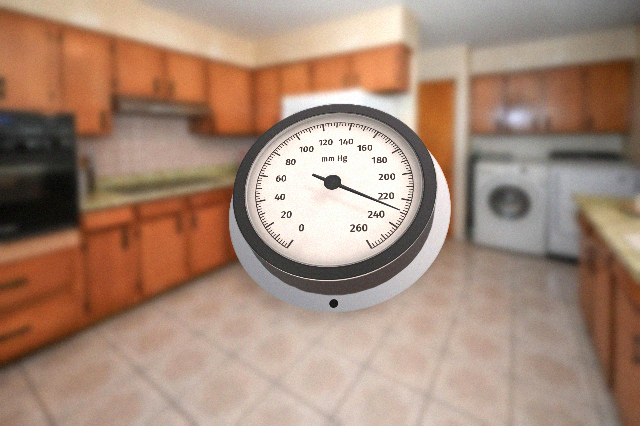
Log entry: 230 mmHg
